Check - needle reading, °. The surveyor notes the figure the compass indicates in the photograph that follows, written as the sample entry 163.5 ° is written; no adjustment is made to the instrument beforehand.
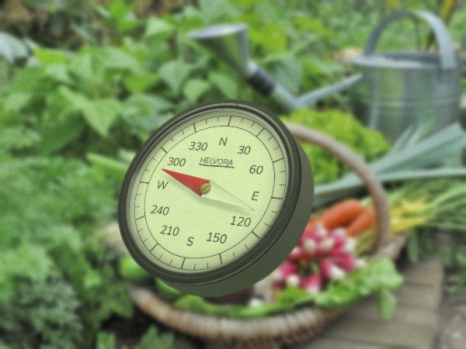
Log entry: 285 °
